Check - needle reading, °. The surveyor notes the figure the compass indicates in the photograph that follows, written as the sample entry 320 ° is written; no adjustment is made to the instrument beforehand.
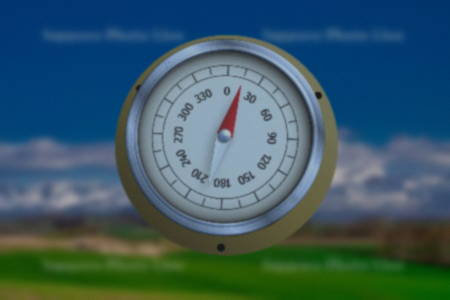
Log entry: 15 °
